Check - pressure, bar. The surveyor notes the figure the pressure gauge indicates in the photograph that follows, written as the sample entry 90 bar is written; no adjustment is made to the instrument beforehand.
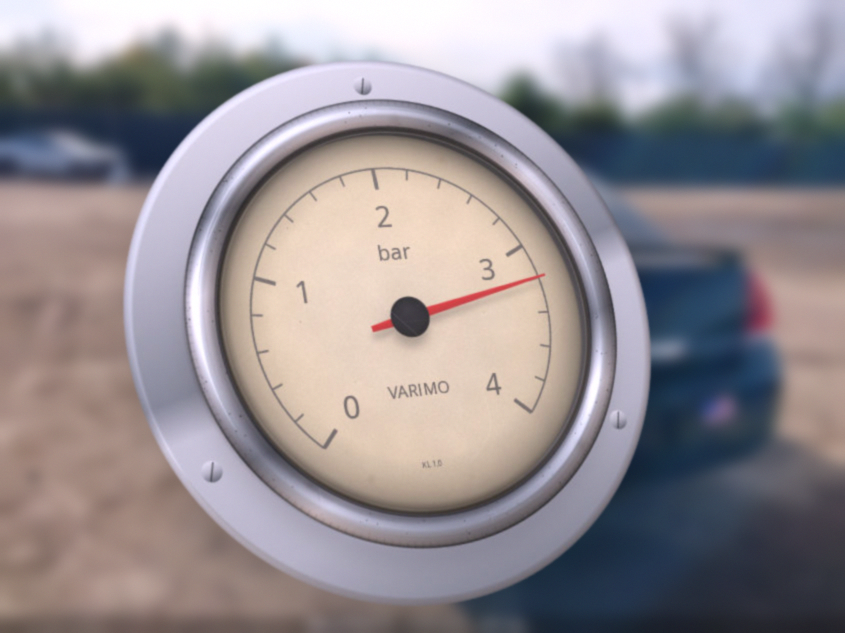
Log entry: 3.2 bar
